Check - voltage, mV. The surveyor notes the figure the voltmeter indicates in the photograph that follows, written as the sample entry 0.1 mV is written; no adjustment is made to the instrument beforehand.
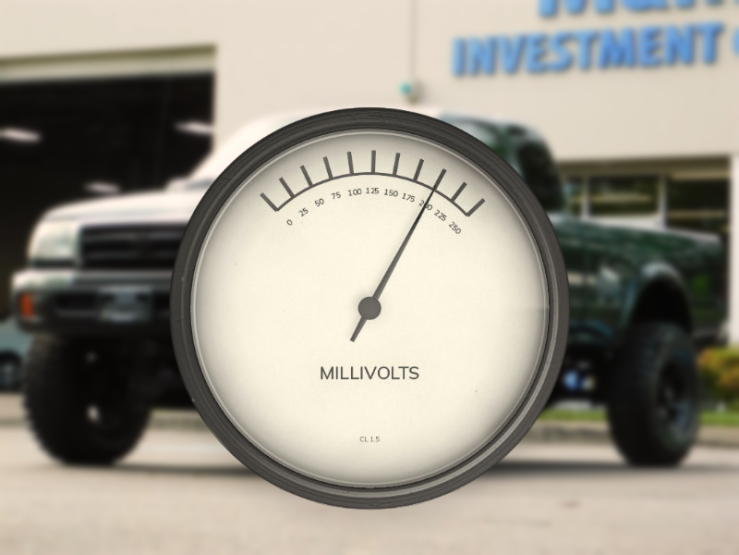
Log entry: 200 mV
